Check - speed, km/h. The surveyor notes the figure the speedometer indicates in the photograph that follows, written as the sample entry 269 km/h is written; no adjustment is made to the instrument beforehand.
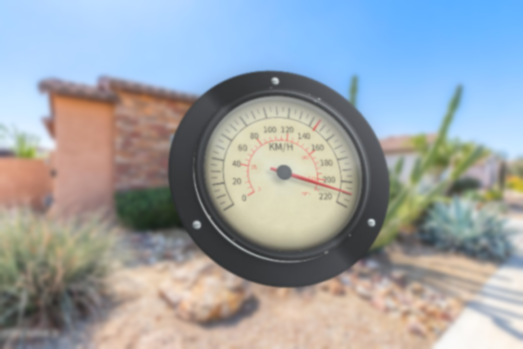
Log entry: 210 km/h
